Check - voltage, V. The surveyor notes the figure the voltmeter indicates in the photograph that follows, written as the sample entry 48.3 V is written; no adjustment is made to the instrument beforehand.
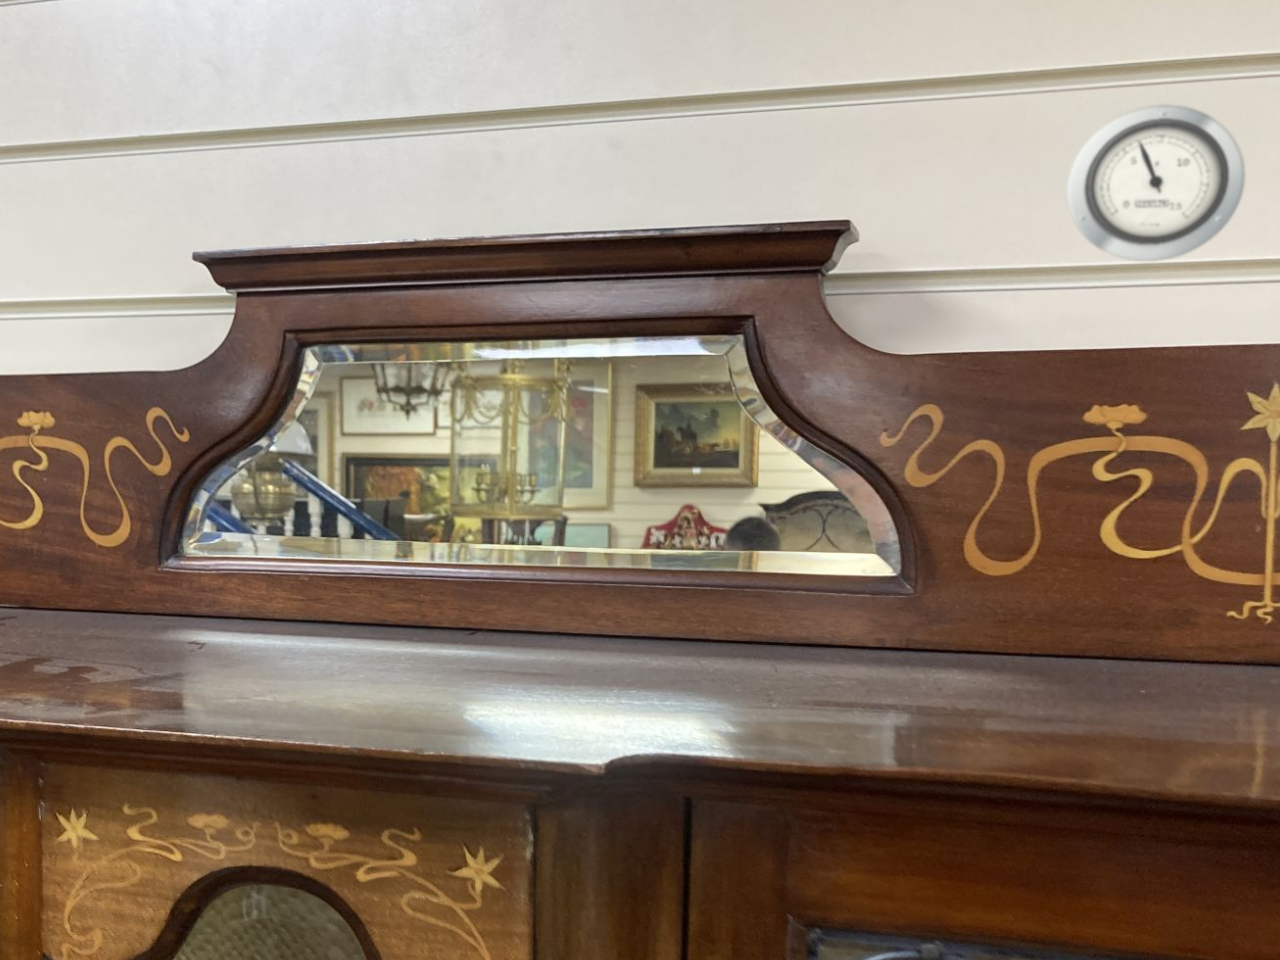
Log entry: 6 V
